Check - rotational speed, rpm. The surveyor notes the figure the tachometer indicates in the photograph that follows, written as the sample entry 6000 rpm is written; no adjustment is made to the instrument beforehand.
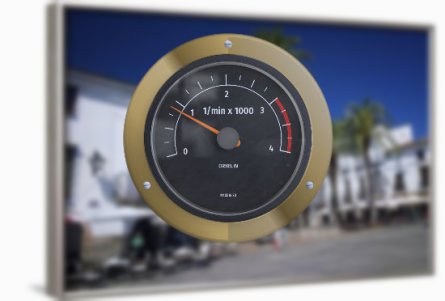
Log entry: 875 rpm
